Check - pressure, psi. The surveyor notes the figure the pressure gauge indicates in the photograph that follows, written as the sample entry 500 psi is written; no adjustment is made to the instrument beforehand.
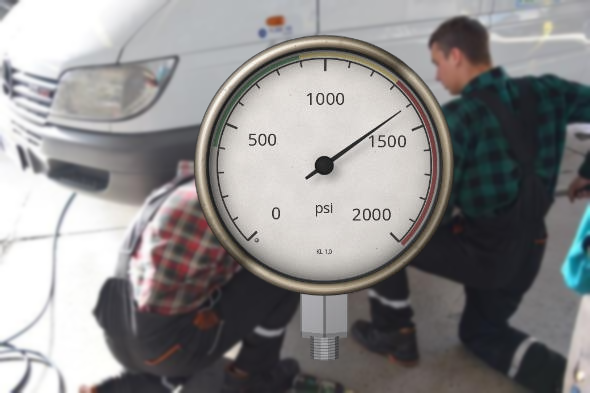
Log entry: 1400 psi
